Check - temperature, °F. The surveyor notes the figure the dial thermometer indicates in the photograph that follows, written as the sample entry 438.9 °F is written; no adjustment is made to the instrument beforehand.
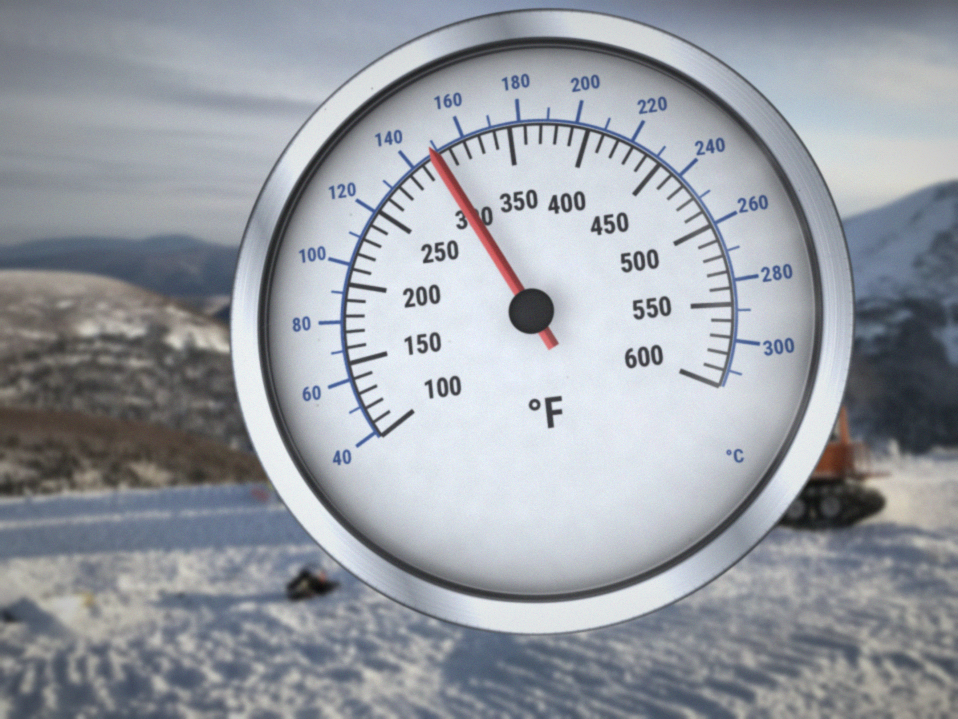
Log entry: 300 °F
